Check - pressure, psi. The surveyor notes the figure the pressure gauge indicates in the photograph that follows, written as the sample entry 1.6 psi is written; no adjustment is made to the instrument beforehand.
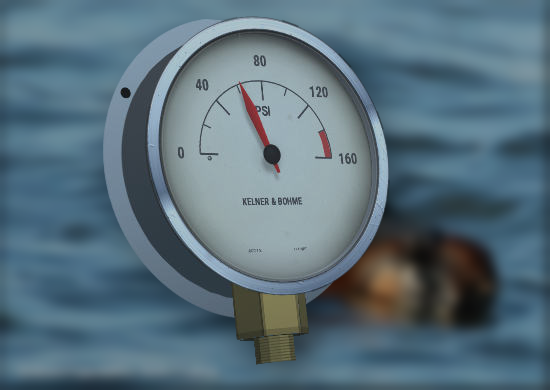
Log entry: 60 psi
